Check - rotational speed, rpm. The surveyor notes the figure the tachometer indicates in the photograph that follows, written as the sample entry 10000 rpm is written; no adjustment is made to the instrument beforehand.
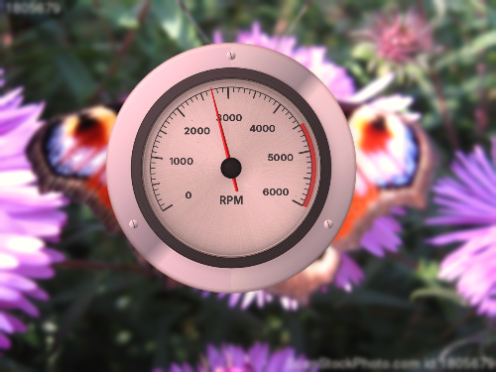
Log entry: 2700 rpm
